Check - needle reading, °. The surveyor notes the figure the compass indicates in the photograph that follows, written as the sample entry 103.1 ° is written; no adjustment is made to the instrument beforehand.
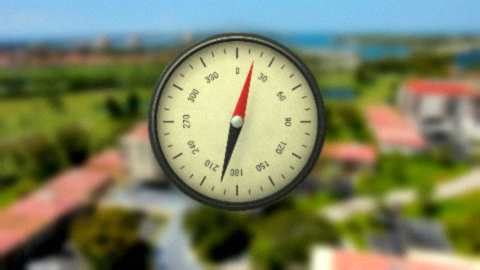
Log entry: 15 °
